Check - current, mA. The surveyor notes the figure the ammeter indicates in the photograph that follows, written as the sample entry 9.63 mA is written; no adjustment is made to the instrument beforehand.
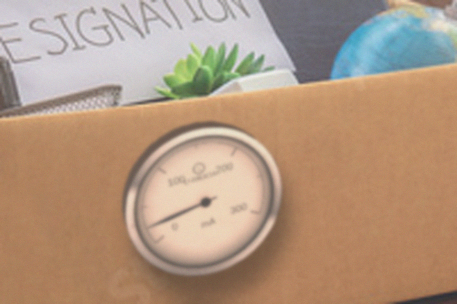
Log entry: 25 mA
